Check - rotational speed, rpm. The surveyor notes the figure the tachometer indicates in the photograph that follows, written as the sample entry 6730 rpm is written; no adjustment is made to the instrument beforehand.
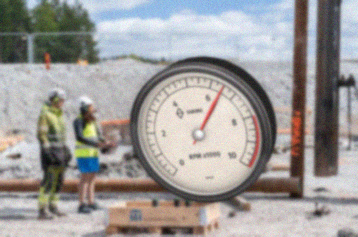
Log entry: 6500 rpm
